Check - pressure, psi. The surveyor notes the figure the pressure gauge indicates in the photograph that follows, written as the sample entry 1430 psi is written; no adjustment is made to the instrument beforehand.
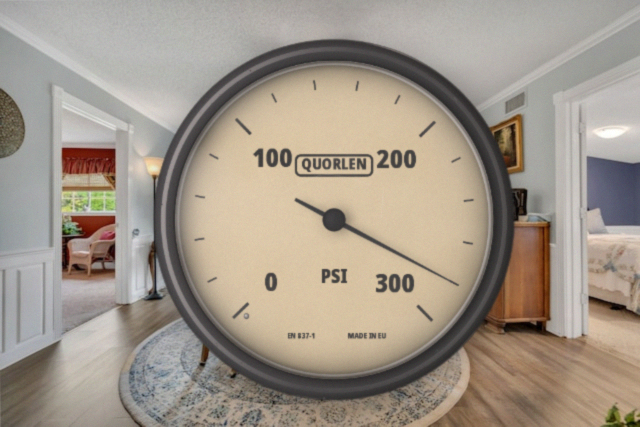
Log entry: 280 psi
